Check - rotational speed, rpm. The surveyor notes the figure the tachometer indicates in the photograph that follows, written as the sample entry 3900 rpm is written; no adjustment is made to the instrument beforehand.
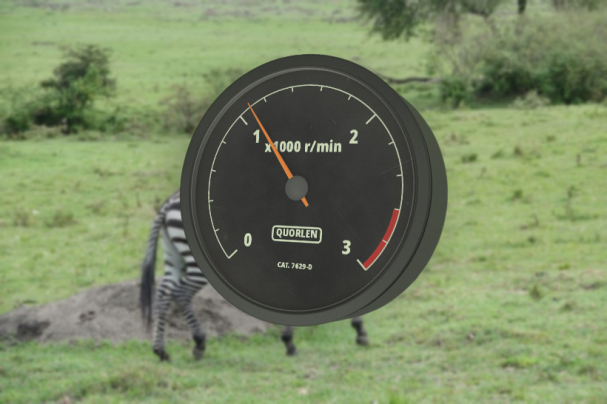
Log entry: 1100 rpm
